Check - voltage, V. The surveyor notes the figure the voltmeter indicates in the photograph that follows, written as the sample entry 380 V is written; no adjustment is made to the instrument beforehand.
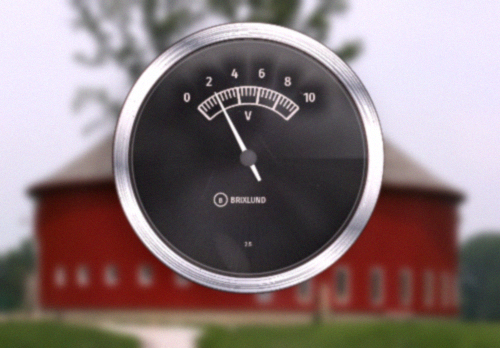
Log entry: 2 V
